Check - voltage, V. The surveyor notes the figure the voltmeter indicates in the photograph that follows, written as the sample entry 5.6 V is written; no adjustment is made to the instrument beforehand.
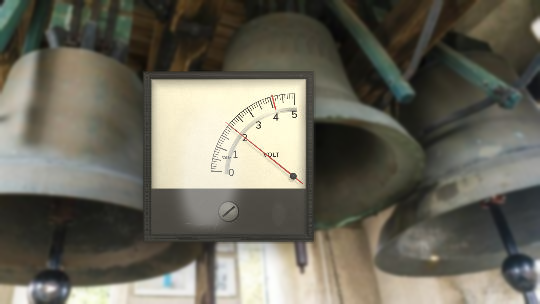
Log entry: 2 V
